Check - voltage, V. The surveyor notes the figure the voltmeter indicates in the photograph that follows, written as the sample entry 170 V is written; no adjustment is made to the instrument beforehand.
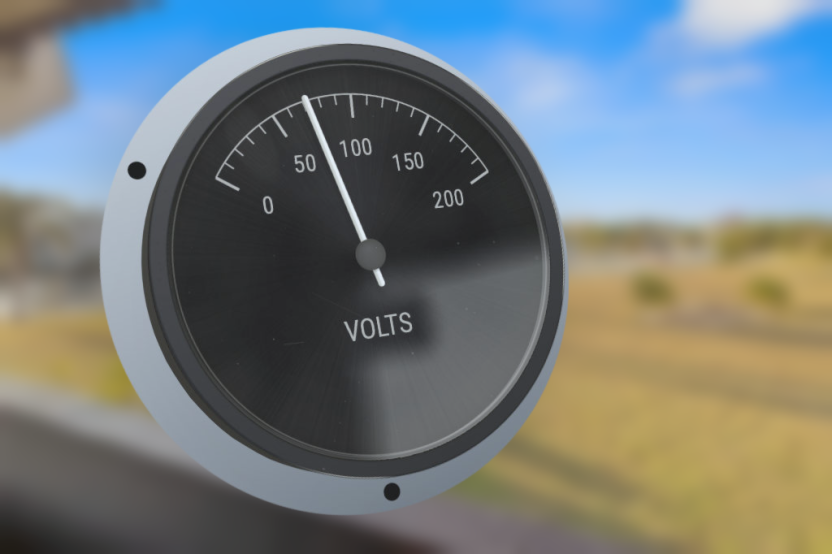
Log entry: 70 V
